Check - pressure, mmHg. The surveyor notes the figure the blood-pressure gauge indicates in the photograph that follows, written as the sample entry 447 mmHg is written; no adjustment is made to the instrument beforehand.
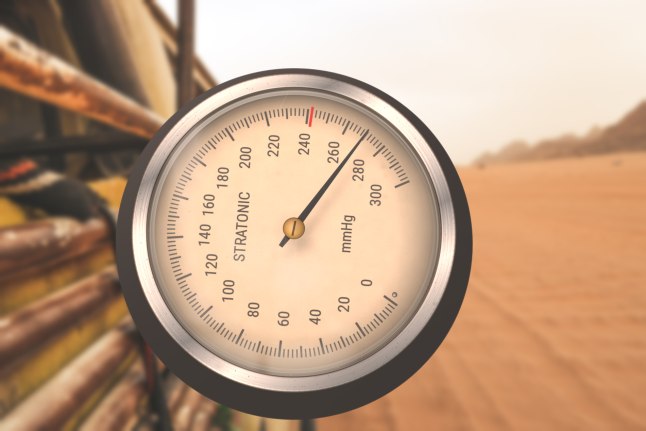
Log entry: 270 mmHg
